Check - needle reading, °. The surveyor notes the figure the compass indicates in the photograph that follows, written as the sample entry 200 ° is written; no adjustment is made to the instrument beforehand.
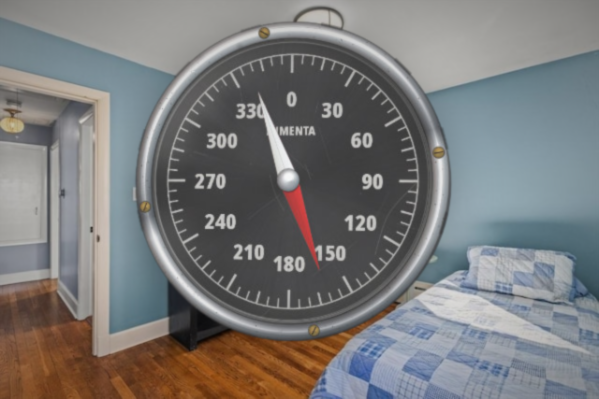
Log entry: 160 °
